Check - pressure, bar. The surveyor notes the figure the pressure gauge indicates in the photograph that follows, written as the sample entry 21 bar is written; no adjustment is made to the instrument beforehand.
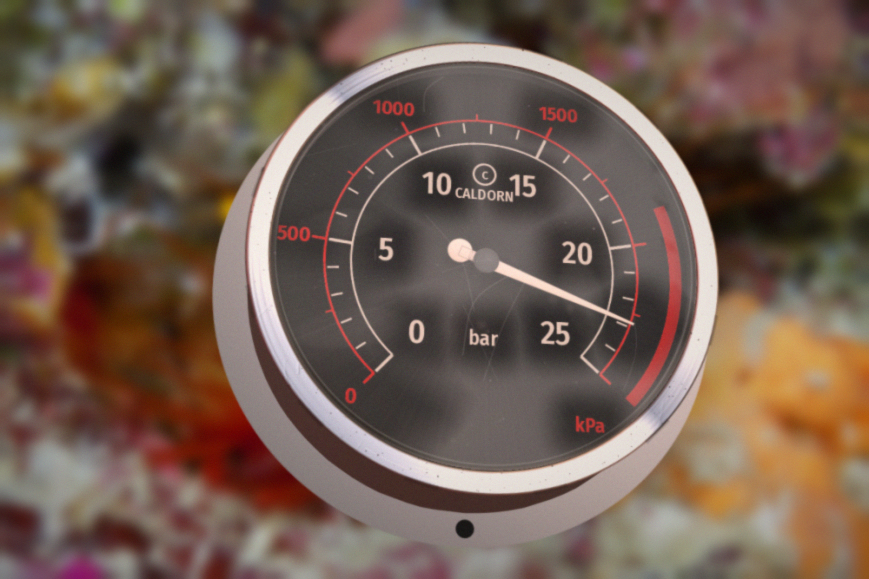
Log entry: 23 bar
